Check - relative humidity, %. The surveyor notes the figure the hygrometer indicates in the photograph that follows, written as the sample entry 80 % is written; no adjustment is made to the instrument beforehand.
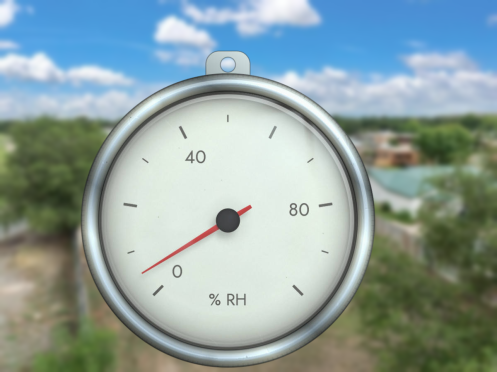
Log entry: 5 %
